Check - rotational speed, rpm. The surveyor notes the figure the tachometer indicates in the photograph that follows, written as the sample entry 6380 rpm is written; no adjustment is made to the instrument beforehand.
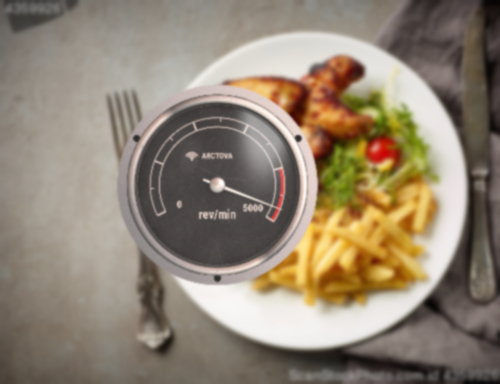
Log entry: 4750 rpm
